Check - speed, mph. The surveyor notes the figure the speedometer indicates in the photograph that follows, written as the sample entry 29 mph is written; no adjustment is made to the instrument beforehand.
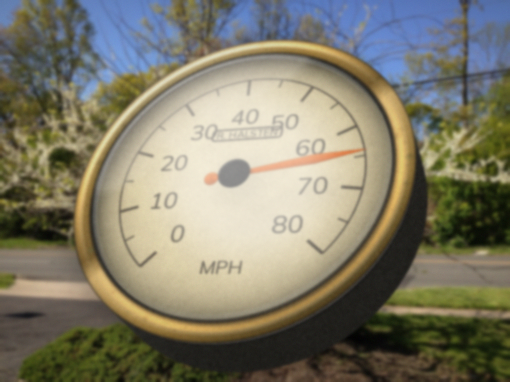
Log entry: 65 mph
